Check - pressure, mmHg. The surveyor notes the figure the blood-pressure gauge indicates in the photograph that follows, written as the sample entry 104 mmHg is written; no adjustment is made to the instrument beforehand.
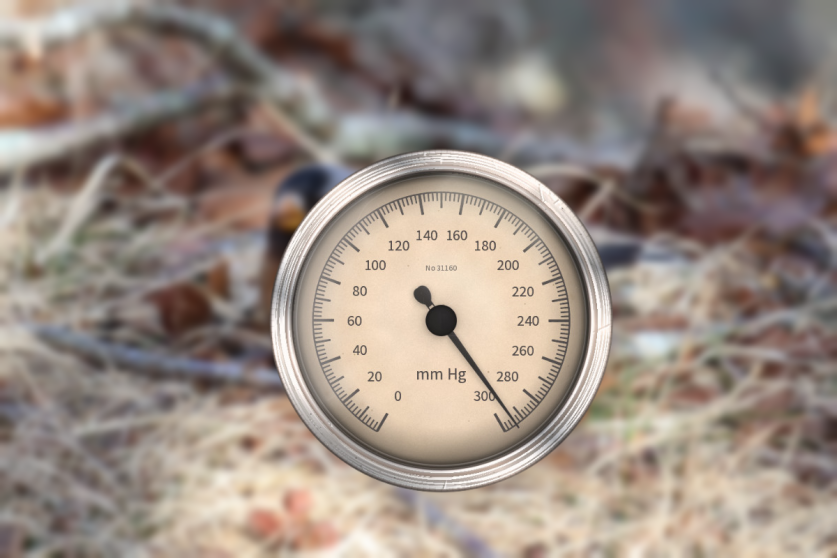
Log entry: 294 mmHg
